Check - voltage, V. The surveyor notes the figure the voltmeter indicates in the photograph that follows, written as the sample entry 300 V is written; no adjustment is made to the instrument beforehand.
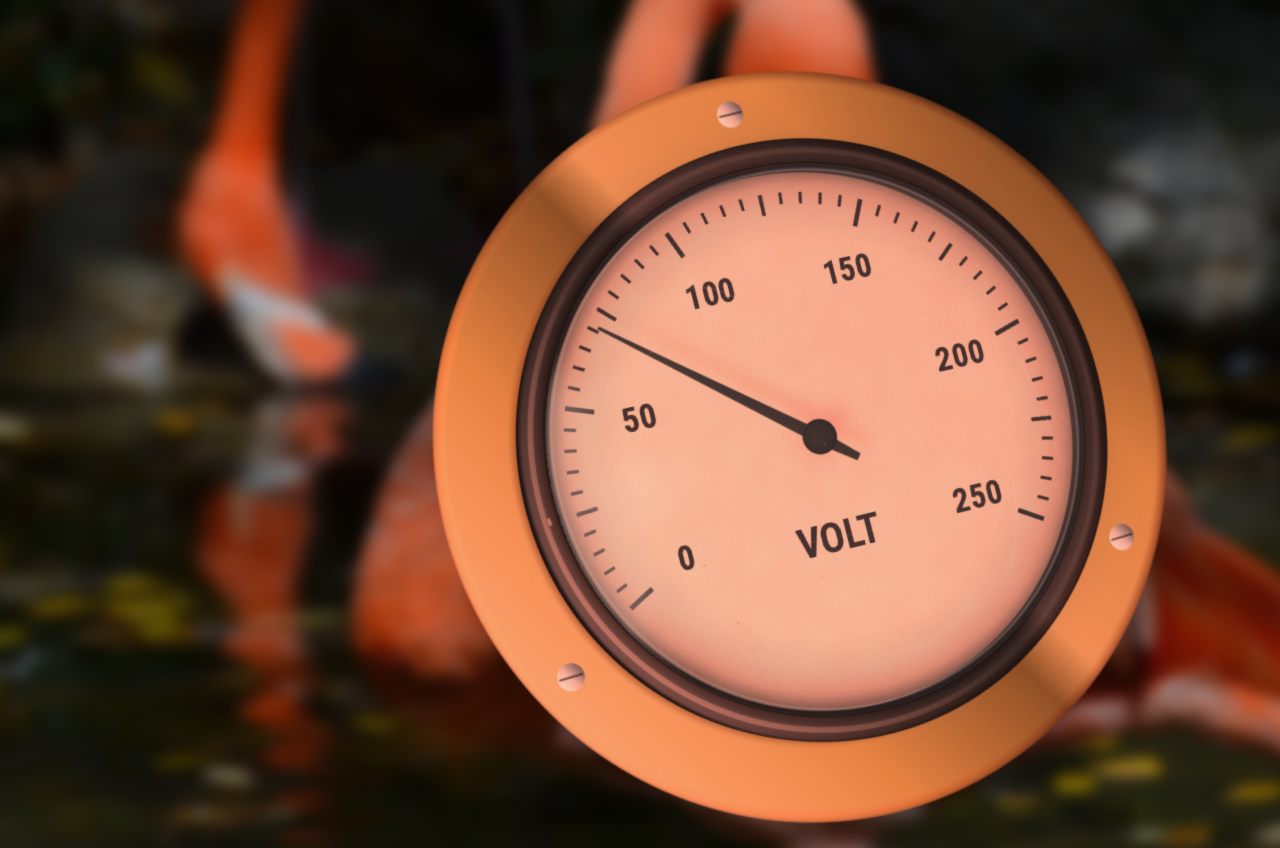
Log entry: 70 V
